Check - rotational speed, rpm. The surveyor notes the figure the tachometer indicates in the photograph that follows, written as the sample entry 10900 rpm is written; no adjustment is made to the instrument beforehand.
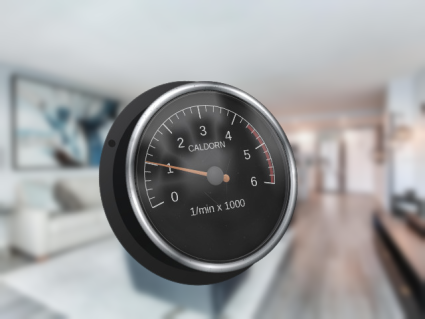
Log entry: 1000 rpm
